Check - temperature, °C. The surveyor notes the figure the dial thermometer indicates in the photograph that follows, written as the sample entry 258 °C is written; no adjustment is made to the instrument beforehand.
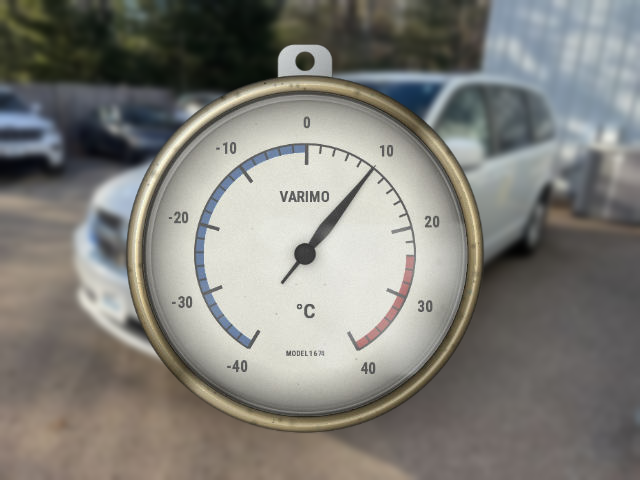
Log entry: 10 °C
